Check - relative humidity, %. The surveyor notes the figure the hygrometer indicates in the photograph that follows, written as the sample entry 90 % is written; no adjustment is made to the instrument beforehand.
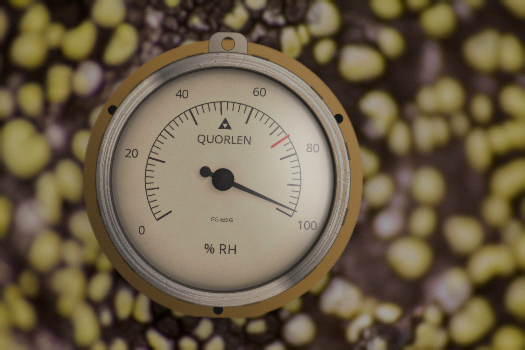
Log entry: 98 %
